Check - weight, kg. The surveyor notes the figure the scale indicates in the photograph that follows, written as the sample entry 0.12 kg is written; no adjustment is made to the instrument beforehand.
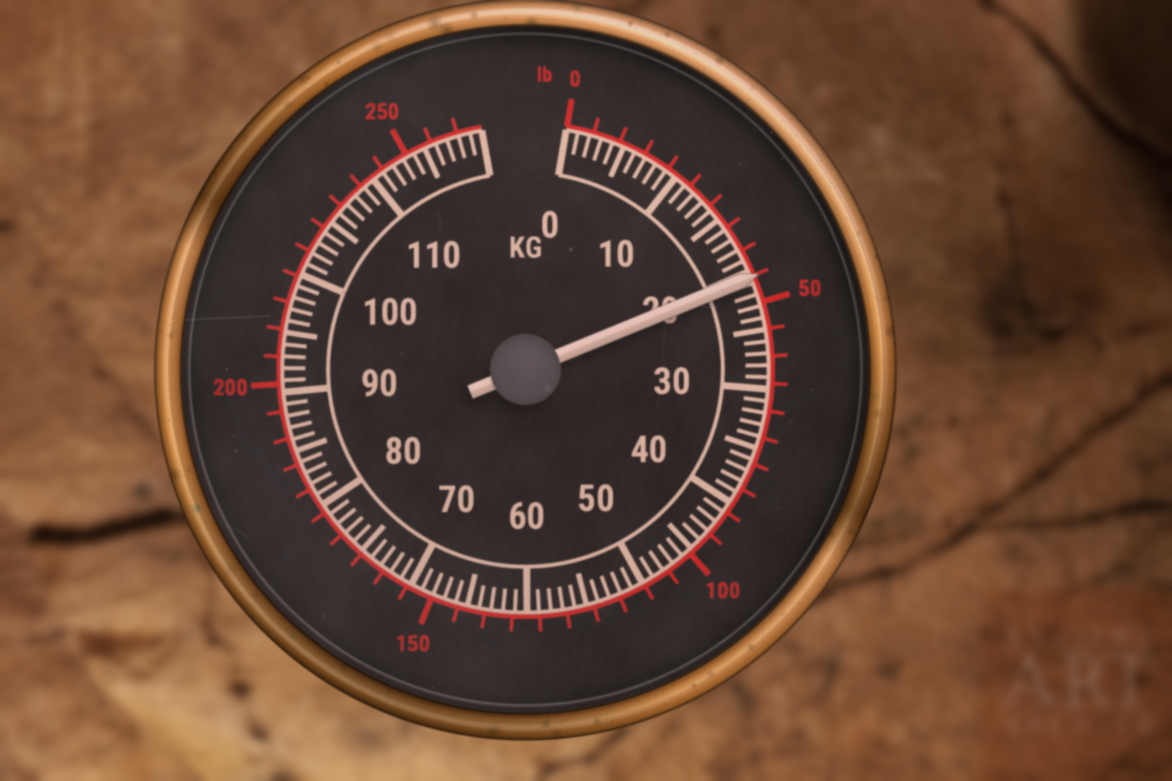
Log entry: 20.5 kg
